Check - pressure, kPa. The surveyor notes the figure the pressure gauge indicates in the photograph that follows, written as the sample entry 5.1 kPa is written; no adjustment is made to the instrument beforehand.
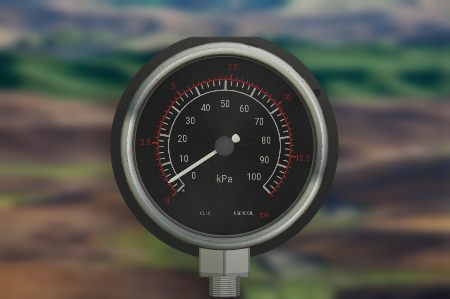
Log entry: 4 kPa
